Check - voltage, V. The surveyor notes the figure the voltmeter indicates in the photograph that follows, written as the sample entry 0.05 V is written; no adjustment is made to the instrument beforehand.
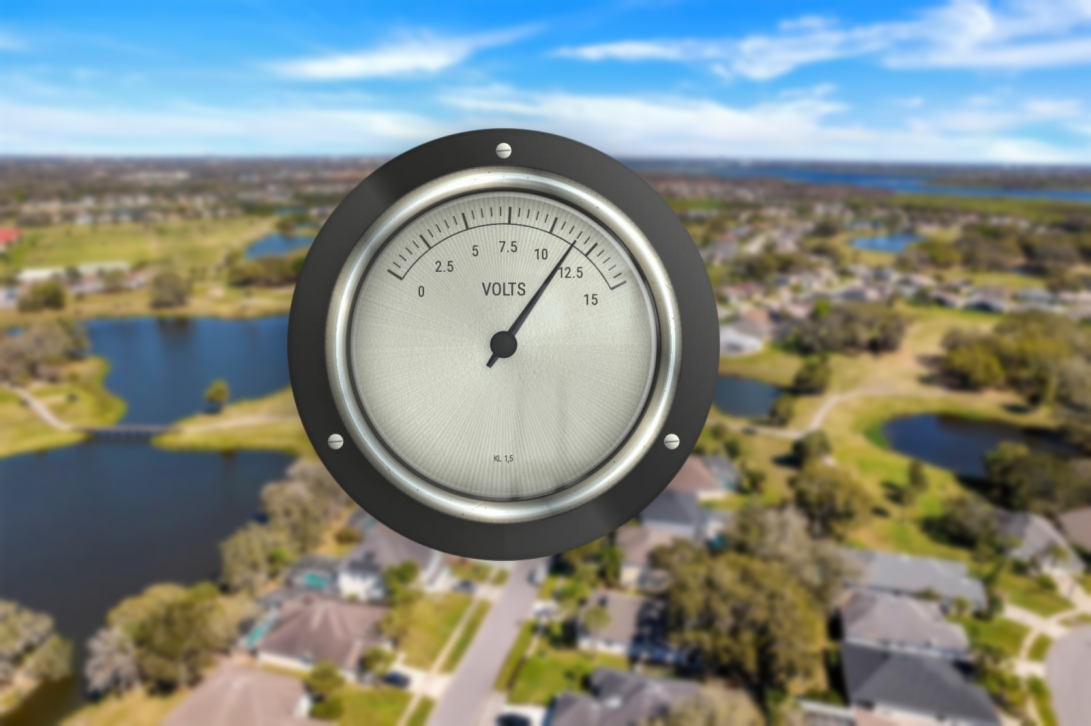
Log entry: 11.5 V
